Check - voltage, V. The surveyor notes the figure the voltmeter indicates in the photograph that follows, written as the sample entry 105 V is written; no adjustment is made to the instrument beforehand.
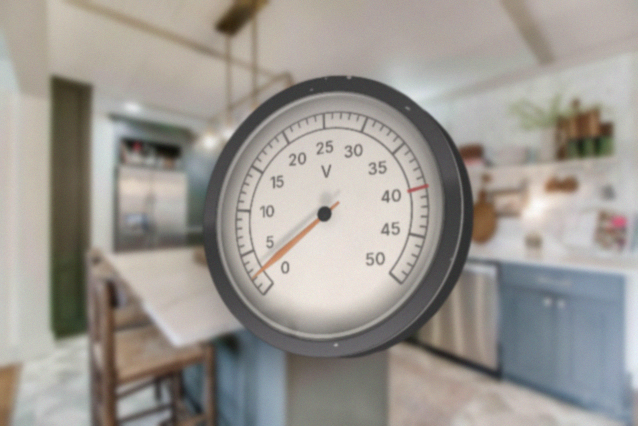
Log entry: 2 V
